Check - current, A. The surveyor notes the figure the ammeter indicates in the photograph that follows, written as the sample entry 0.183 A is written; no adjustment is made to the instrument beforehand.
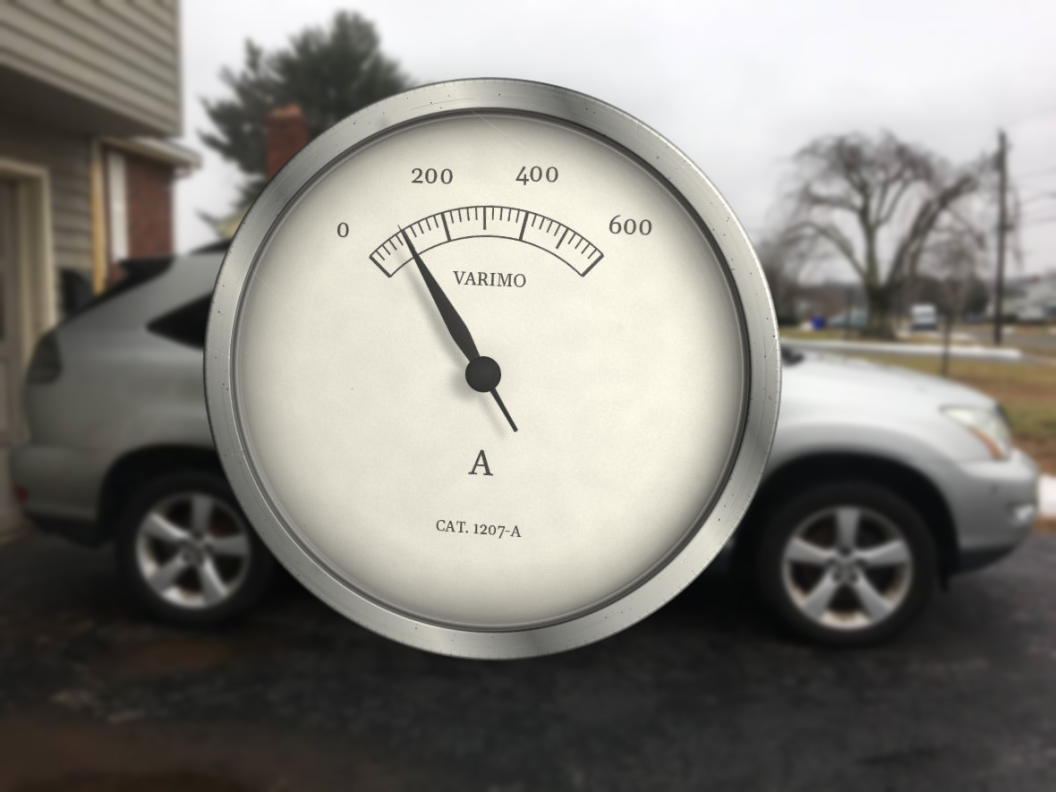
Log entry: 100 A
